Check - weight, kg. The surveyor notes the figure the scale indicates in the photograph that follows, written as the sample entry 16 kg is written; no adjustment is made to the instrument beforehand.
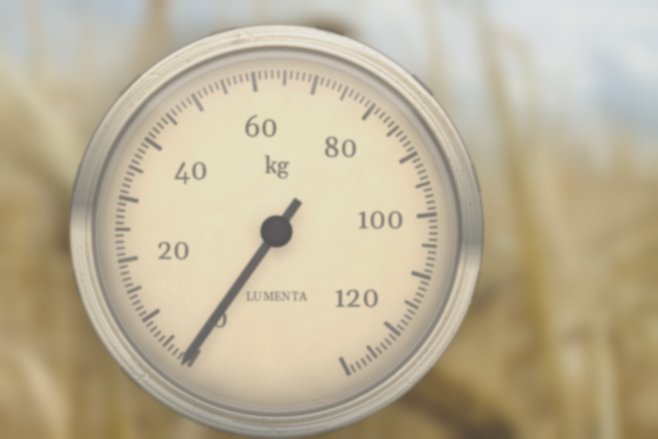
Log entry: 1 kg
